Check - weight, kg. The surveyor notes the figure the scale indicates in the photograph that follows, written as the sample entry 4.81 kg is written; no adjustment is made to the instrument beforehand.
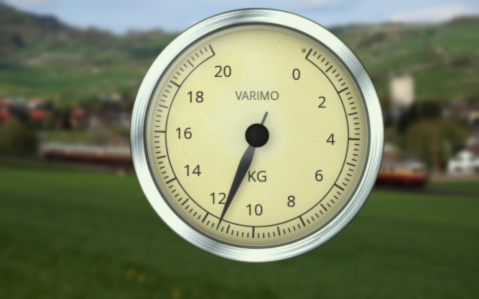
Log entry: 11.4 kg
